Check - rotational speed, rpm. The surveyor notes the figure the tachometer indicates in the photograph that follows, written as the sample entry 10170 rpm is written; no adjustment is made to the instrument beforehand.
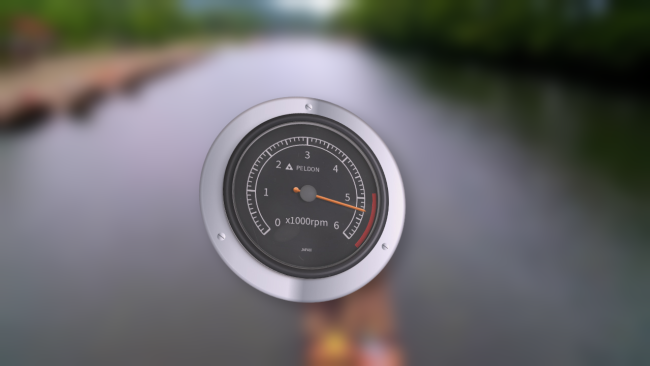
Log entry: 5300 rpm
